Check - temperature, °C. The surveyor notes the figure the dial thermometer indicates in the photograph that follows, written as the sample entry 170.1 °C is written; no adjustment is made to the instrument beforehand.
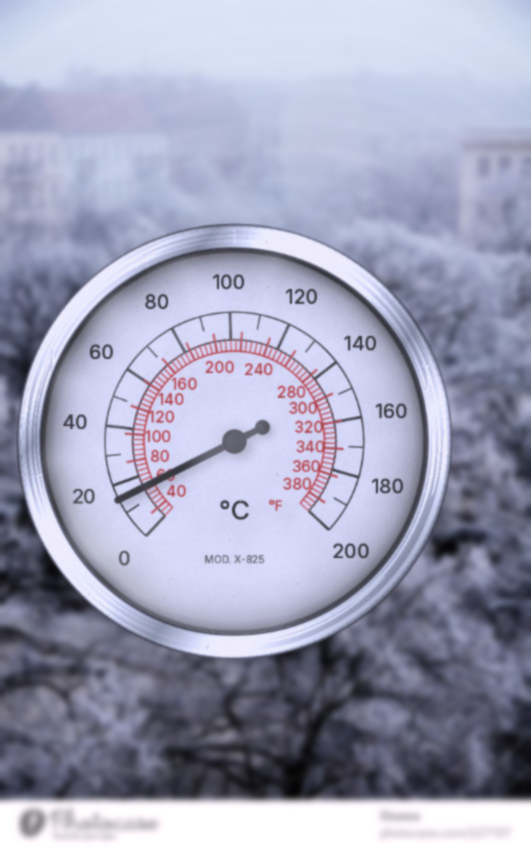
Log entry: 15 °C
